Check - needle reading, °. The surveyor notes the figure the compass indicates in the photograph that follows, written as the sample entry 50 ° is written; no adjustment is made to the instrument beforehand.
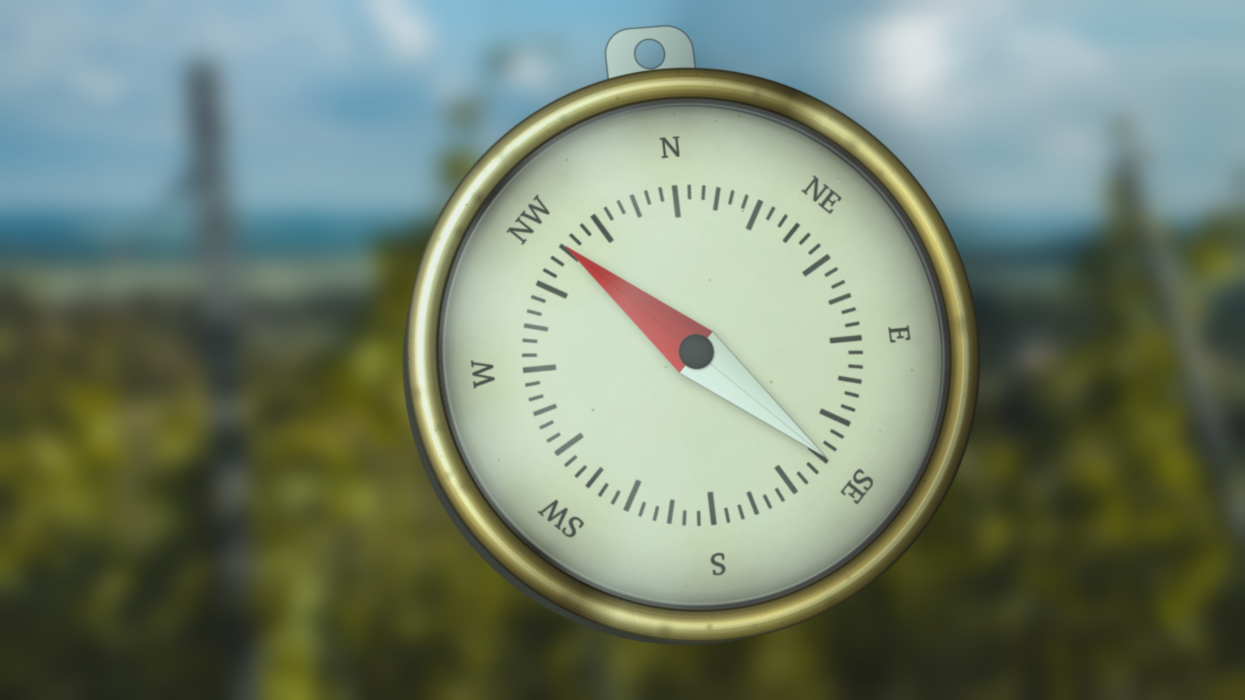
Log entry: 315 °
